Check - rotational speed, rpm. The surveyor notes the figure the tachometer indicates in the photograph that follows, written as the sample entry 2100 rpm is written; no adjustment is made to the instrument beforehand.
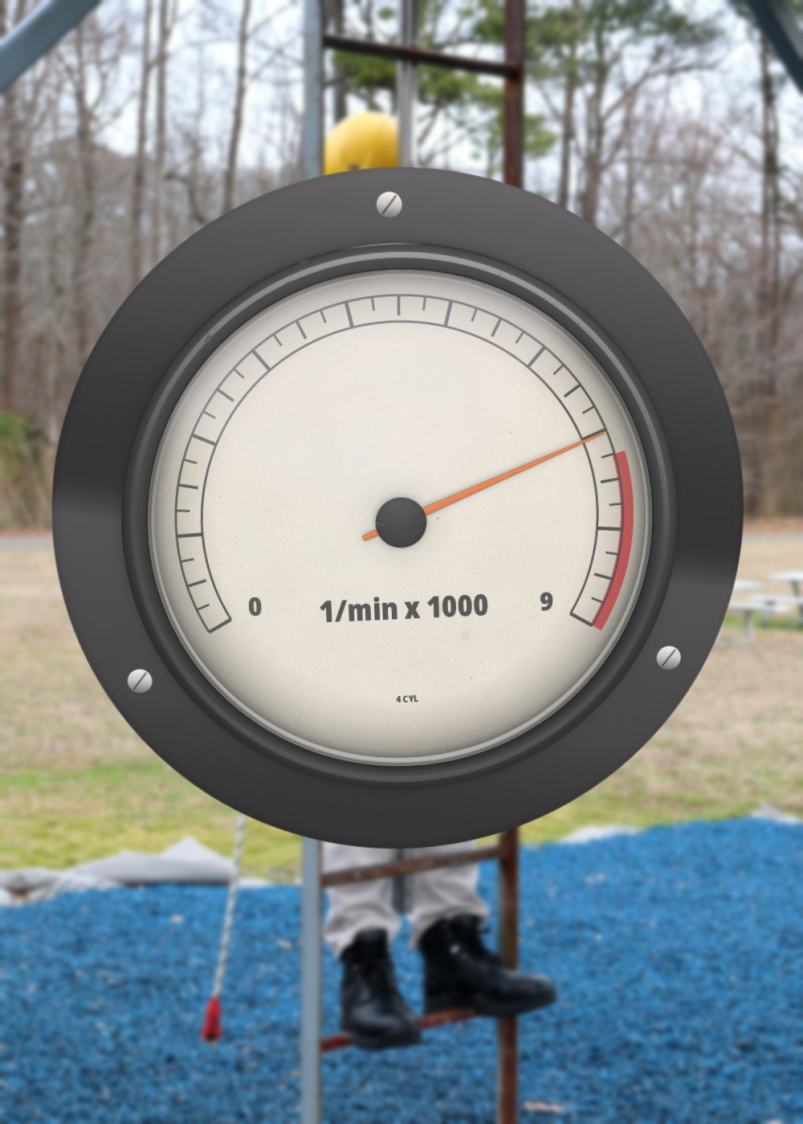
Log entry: 7000 rpm
